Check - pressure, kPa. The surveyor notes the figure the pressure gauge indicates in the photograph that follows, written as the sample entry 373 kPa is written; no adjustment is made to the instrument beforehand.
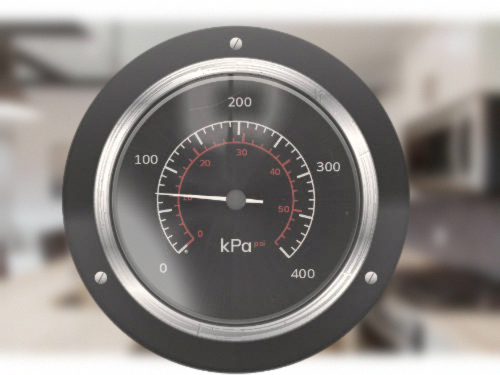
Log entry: 70 kPa
